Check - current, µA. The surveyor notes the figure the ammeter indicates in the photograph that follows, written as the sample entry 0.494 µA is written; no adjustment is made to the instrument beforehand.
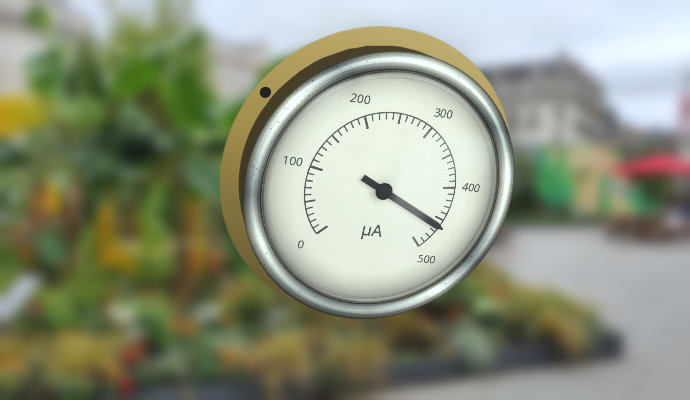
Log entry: 460 µA
